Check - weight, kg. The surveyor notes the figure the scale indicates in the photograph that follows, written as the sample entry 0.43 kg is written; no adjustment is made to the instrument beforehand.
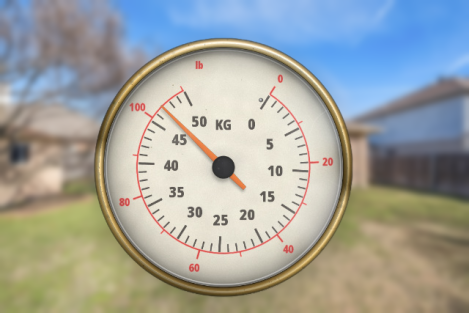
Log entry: 47 kg
